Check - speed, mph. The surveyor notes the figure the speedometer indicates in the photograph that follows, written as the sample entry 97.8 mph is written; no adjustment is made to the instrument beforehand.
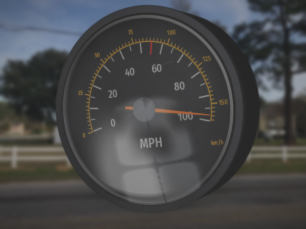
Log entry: 97.5 mph
